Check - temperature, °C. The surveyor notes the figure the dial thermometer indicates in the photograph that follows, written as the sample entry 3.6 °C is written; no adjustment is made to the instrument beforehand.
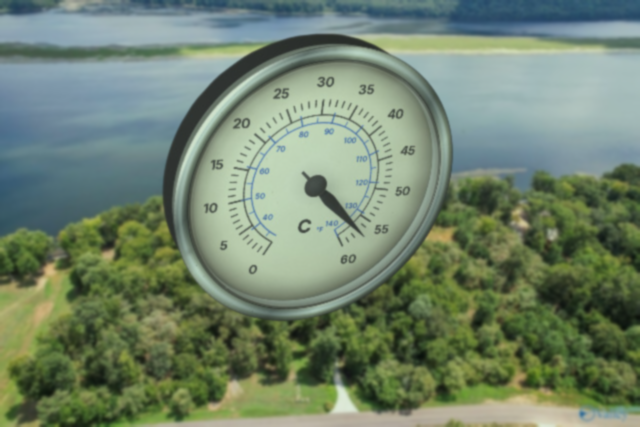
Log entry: 57 °C
